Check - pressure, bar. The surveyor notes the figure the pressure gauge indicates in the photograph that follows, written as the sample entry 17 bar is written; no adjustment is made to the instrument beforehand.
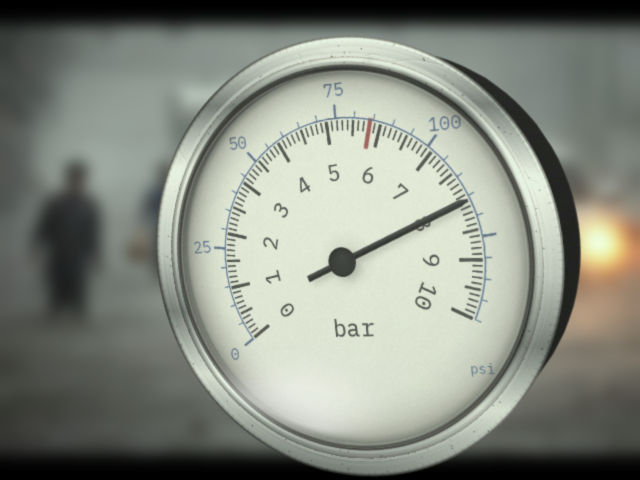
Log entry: 8 bar
